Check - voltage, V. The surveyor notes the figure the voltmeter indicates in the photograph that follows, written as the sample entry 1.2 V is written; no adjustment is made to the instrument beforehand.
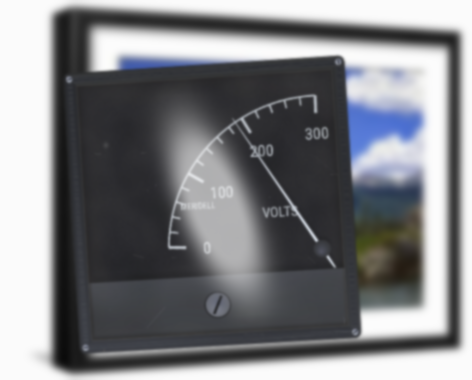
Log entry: 190 V
